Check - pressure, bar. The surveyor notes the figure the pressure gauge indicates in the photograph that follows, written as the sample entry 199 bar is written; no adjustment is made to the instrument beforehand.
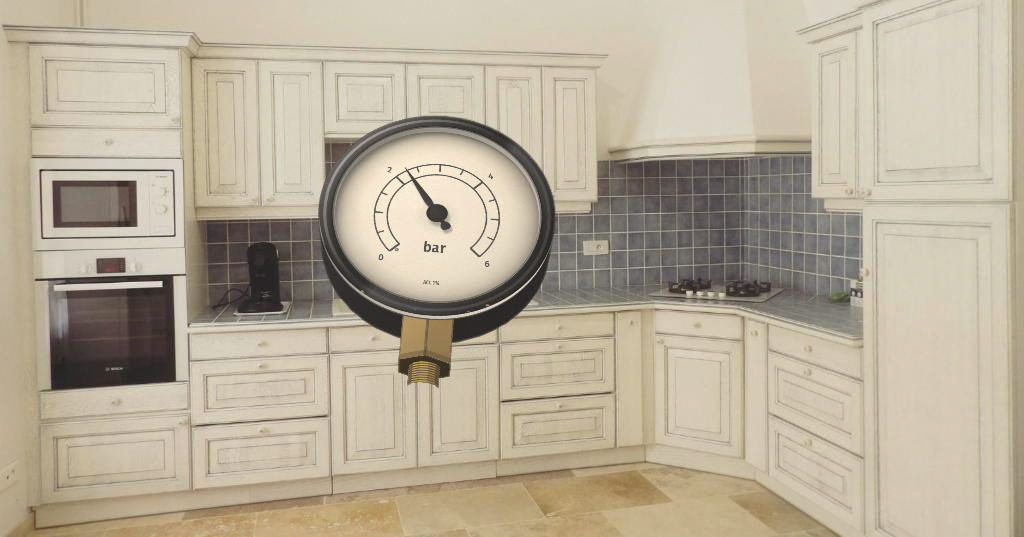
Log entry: 2.25 bar
